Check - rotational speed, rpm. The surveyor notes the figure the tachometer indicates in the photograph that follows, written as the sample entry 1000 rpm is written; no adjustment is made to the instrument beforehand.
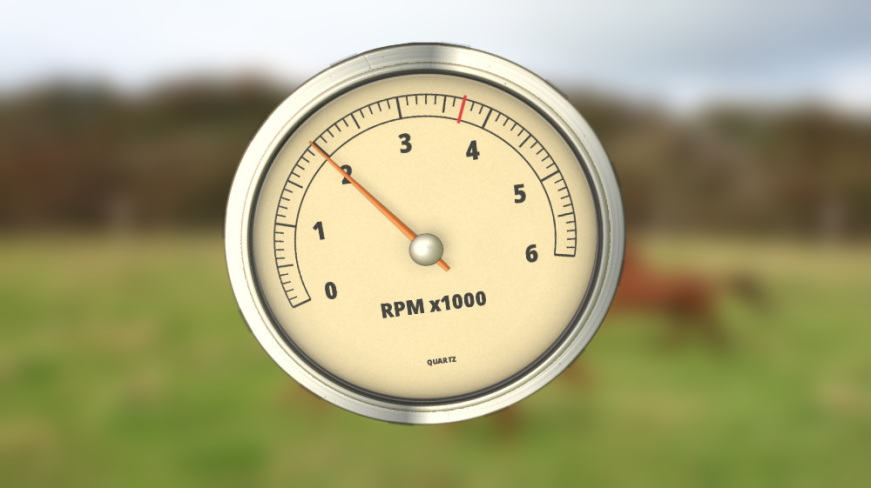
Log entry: 2000 rpm
